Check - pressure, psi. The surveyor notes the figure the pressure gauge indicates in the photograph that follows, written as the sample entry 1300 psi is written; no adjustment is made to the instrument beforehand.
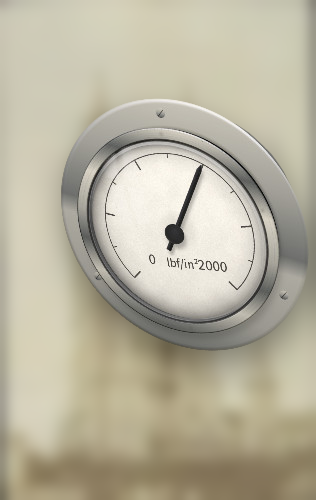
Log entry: 1200 psi
